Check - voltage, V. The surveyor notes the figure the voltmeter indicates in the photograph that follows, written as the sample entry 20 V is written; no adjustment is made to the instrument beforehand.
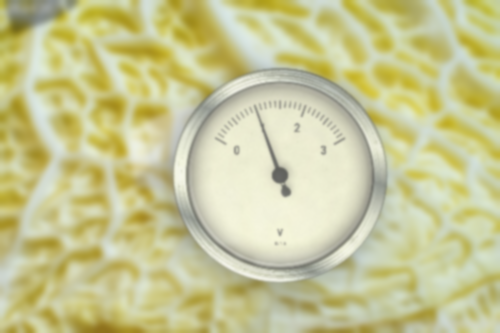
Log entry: 1 V
